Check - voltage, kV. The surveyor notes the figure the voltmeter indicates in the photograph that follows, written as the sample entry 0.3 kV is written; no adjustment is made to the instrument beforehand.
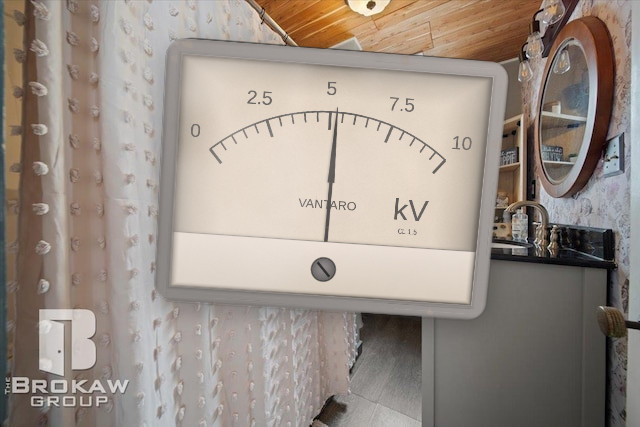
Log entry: 5.25 kV
